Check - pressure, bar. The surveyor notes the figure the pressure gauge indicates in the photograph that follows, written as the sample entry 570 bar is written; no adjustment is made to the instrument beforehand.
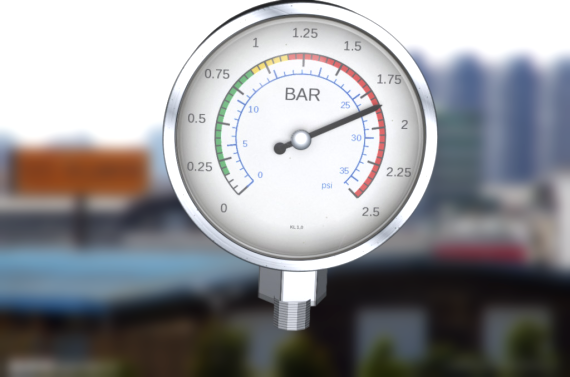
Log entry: 1.85 bar
